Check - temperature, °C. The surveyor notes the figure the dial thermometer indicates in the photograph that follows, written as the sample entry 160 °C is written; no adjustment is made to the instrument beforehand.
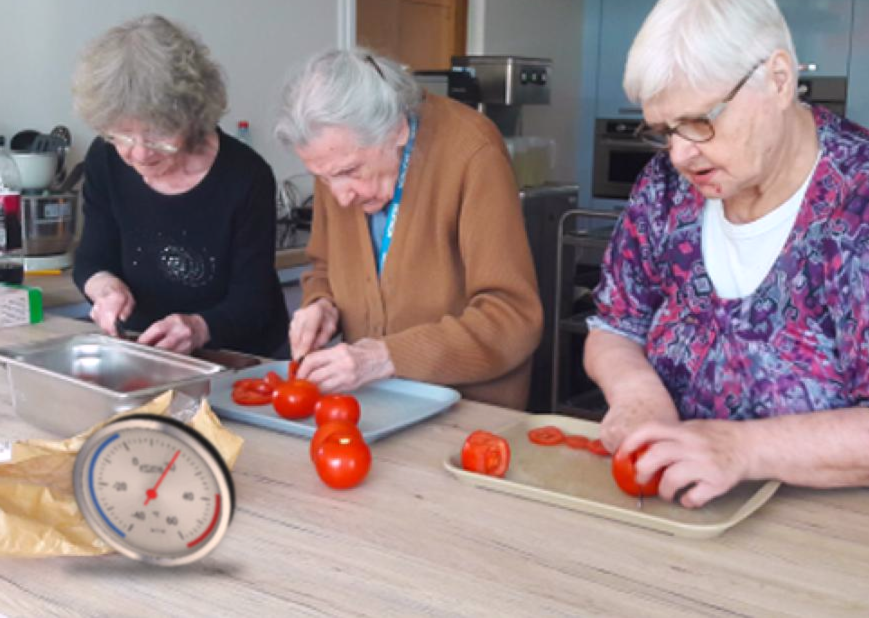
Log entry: 20 °C
